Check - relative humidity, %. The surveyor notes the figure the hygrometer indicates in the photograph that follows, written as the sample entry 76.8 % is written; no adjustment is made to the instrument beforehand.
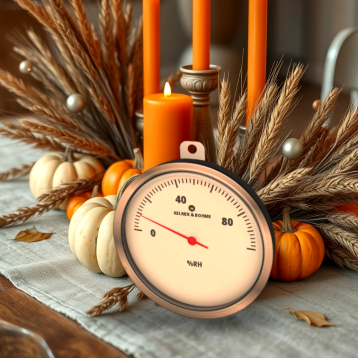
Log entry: 10 %
